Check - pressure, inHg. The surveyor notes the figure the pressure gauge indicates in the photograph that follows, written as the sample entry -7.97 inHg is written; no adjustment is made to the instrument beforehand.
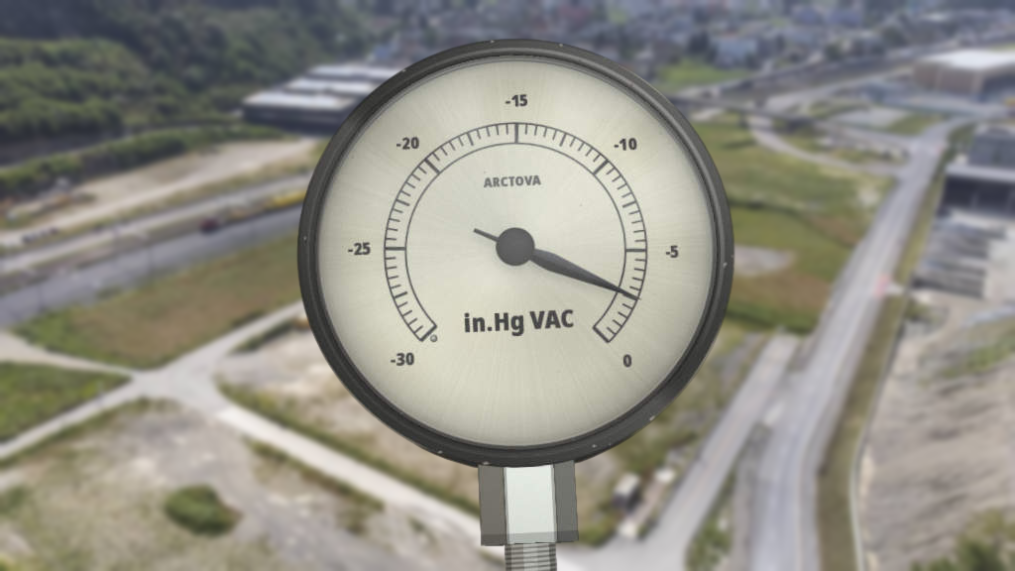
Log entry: -2.5 inHg
